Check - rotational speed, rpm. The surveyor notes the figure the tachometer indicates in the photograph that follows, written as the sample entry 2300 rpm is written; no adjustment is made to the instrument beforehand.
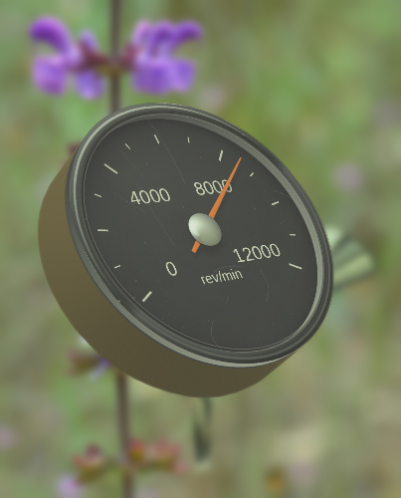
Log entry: 8500 rpm
